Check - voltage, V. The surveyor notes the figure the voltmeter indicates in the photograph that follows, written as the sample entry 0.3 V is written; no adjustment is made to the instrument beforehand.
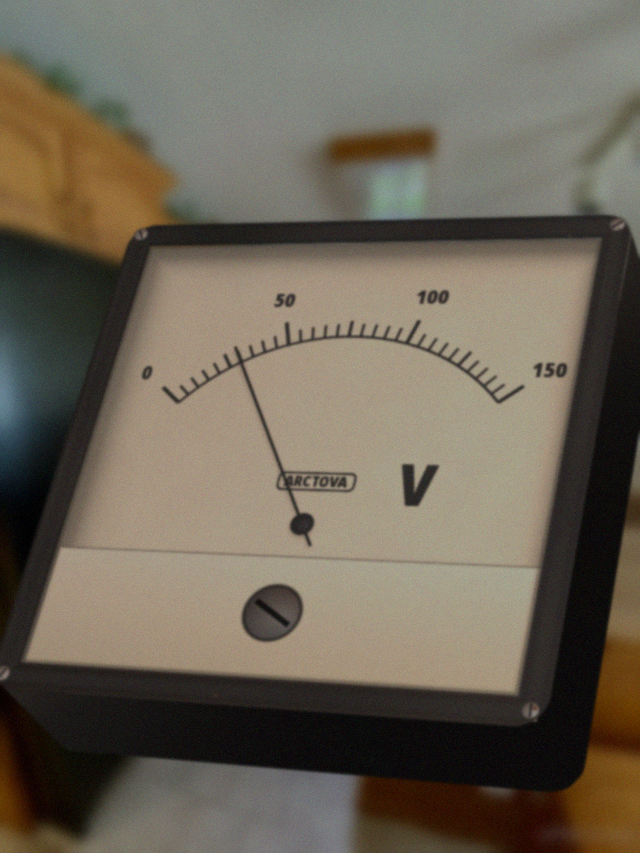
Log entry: 30 V
